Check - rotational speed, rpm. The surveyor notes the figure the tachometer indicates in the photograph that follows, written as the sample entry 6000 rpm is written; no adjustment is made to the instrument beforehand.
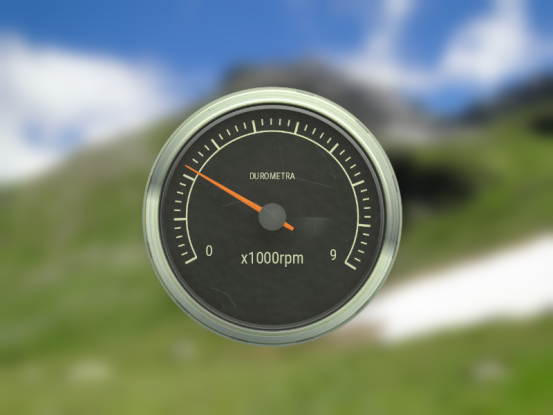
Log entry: 2200 rpm
